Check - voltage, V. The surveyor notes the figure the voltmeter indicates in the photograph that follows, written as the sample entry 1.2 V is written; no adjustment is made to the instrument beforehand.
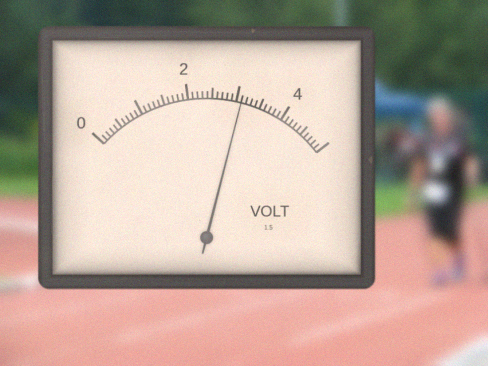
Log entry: 3.1 V
